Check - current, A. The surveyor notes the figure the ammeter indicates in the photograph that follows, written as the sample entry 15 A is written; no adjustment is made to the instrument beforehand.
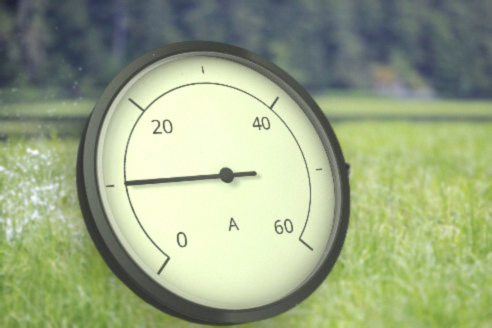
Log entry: 10 A
